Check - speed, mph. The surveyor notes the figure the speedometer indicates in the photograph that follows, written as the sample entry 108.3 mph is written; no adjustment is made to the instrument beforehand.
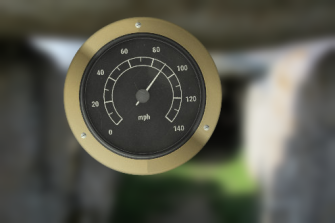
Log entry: 90 mph
